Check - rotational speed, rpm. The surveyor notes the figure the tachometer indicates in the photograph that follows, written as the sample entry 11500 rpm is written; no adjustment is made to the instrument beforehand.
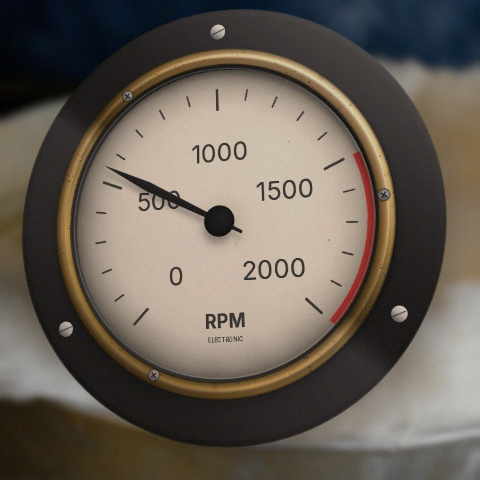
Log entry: 550 rpm
